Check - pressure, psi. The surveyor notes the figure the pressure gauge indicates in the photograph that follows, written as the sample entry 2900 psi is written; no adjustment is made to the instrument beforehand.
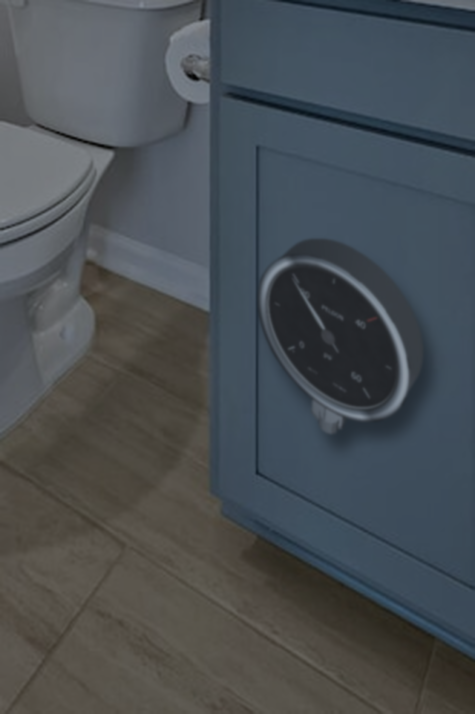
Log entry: 20 psi
